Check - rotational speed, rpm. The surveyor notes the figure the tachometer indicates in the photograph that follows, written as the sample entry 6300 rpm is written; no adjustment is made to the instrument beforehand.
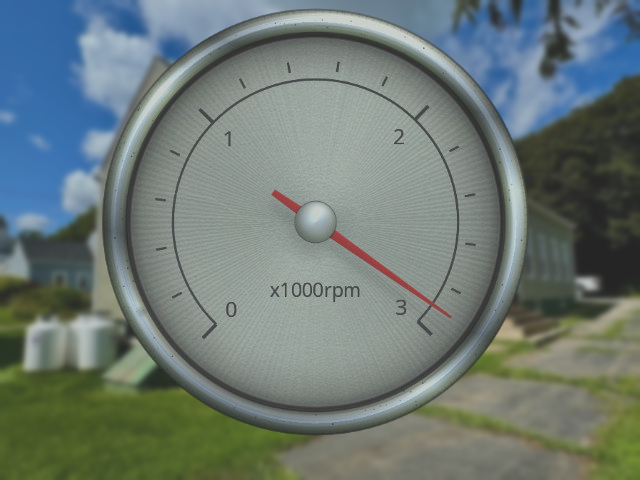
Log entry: 2900 rpm
